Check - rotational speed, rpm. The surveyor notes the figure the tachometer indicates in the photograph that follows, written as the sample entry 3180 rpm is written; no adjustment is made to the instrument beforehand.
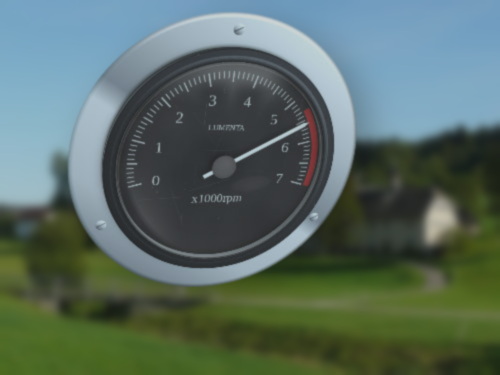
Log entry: 5500 rpm
